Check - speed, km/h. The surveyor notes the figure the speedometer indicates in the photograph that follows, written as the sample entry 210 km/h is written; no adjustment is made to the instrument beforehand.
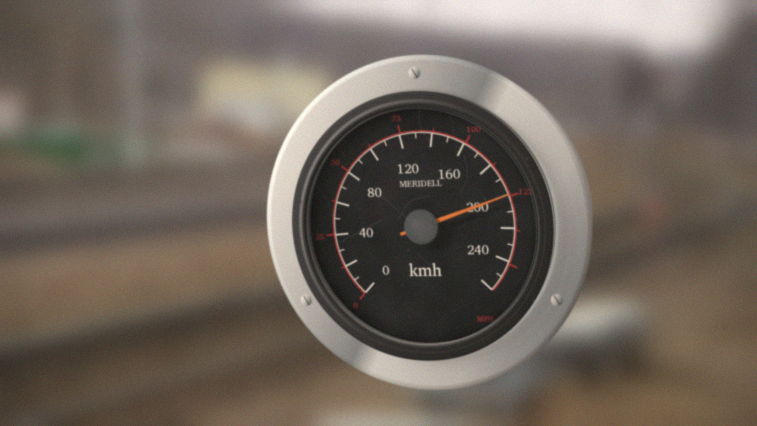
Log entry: 200 km/h
